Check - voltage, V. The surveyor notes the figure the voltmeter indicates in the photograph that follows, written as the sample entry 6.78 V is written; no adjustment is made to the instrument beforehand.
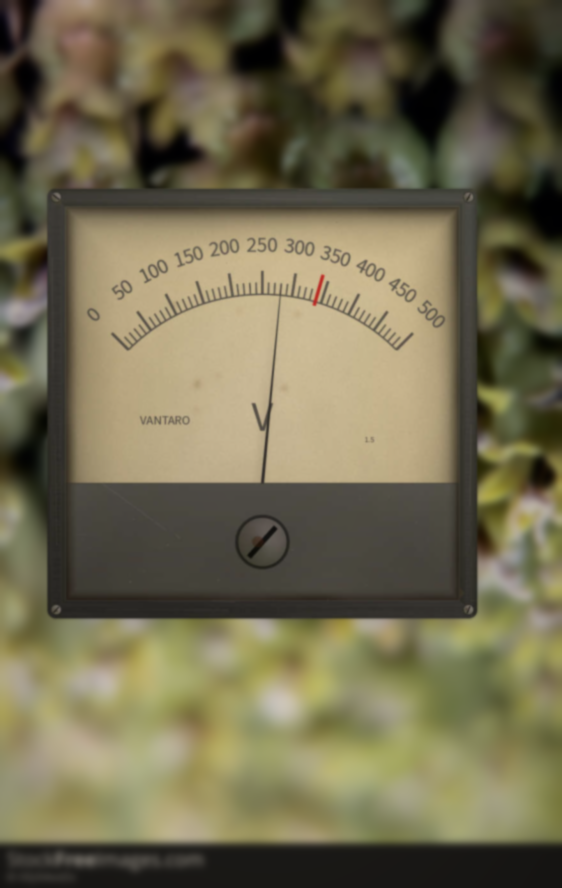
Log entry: 280 V
